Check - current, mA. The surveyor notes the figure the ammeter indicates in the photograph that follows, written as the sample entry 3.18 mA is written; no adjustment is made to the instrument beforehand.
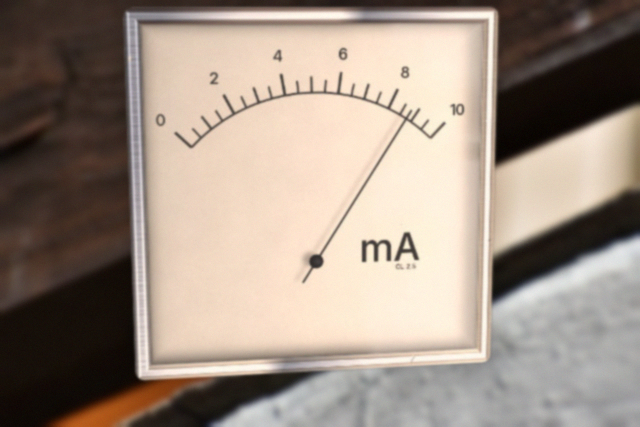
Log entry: 8.75 mA
